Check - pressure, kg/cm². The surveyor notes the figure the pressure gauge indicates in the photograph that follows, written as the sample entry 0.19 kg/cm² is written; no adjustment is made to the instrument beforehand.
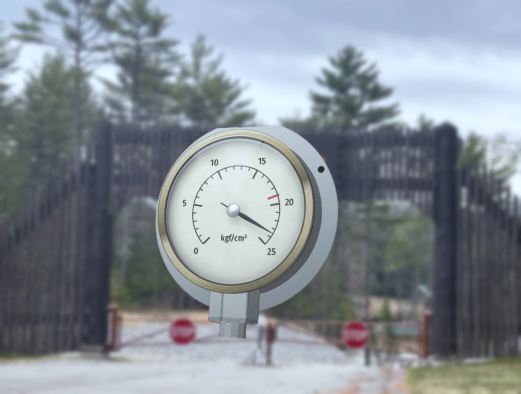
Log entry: 23.5 kg/cm²
